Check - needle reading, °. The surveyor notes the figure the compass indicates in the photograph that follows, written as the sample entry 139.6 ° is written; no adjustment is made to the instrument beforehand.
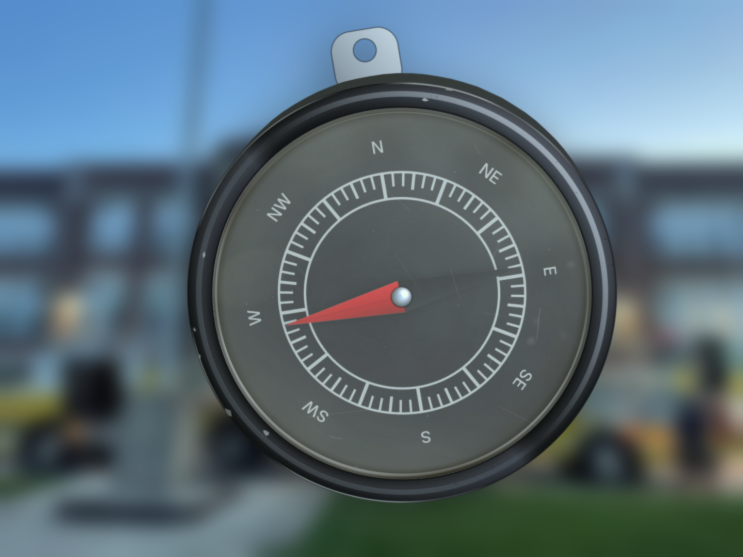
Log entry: 265 °
